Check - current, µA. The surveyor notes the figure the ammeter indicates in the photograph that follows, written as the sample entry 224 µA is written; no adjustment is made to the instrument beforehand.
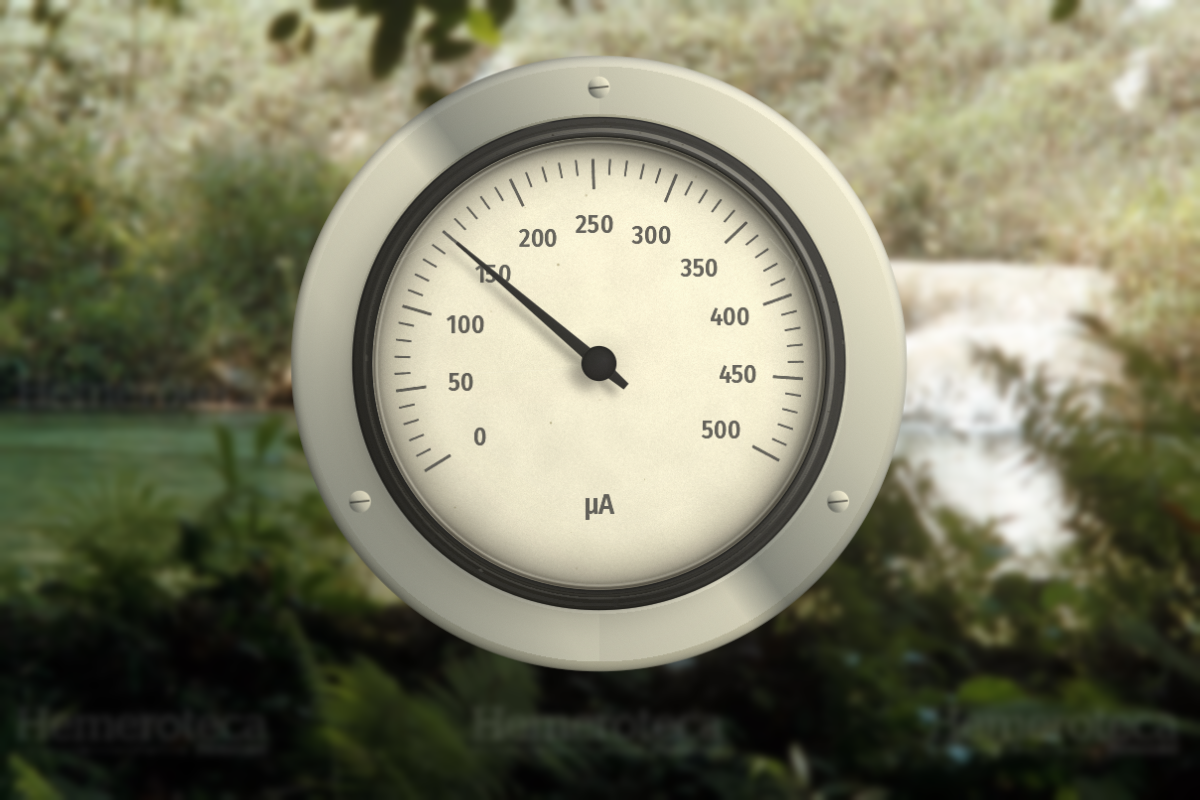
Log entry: 150 µA
